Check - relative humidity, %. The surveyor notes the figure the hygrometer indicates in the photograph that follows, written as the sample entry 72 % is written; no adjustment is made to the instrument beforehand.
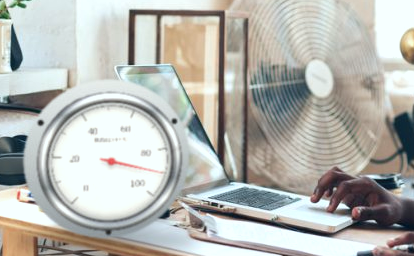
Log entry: 90 %
